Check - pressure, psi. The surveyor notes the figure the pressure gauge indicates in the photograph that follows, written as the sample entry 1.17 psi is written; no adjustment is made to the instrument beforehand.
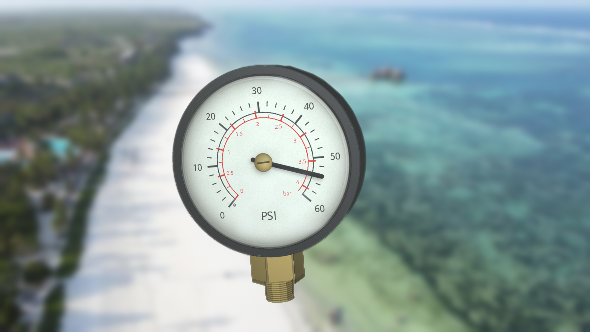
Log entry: 54 psi
